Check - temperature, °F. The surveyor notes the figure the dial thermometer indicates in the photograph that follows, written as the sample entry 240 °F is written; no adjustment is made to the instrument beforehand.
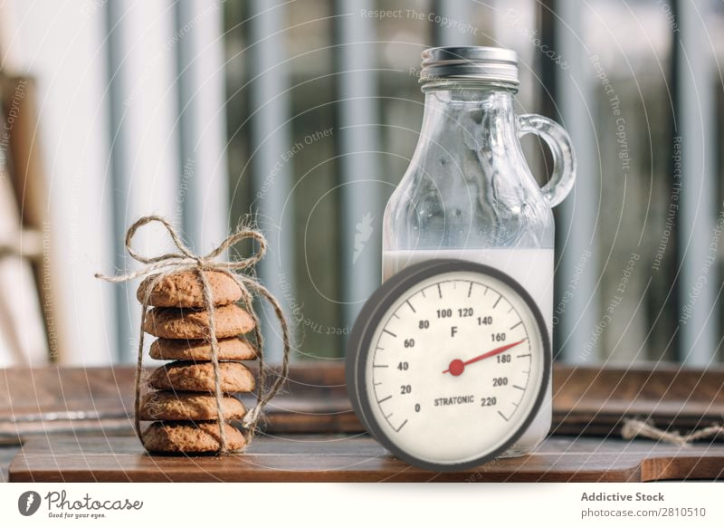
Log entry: 170 °F
